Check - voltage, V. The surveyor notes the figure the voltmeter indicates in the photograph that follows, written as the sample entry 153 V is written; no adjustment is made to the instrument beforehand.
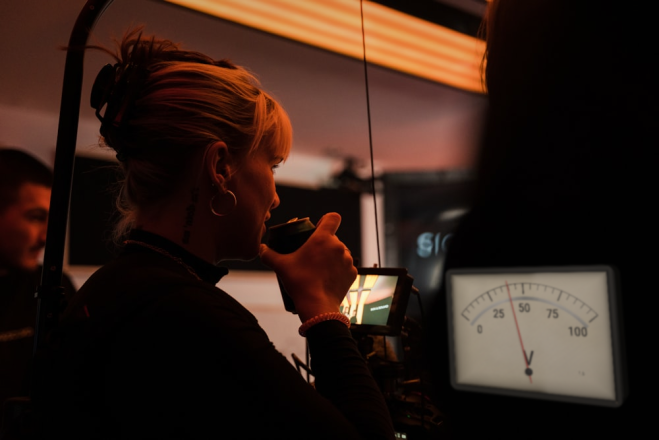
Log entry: 40 V
